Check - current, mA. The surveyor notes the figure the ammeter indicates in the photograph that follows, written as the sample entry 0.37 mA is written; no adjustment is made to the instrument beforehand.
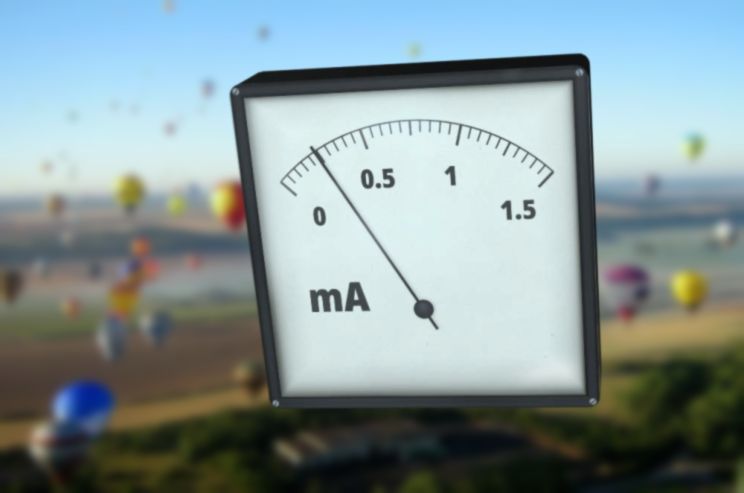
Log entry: 0.25 mA
